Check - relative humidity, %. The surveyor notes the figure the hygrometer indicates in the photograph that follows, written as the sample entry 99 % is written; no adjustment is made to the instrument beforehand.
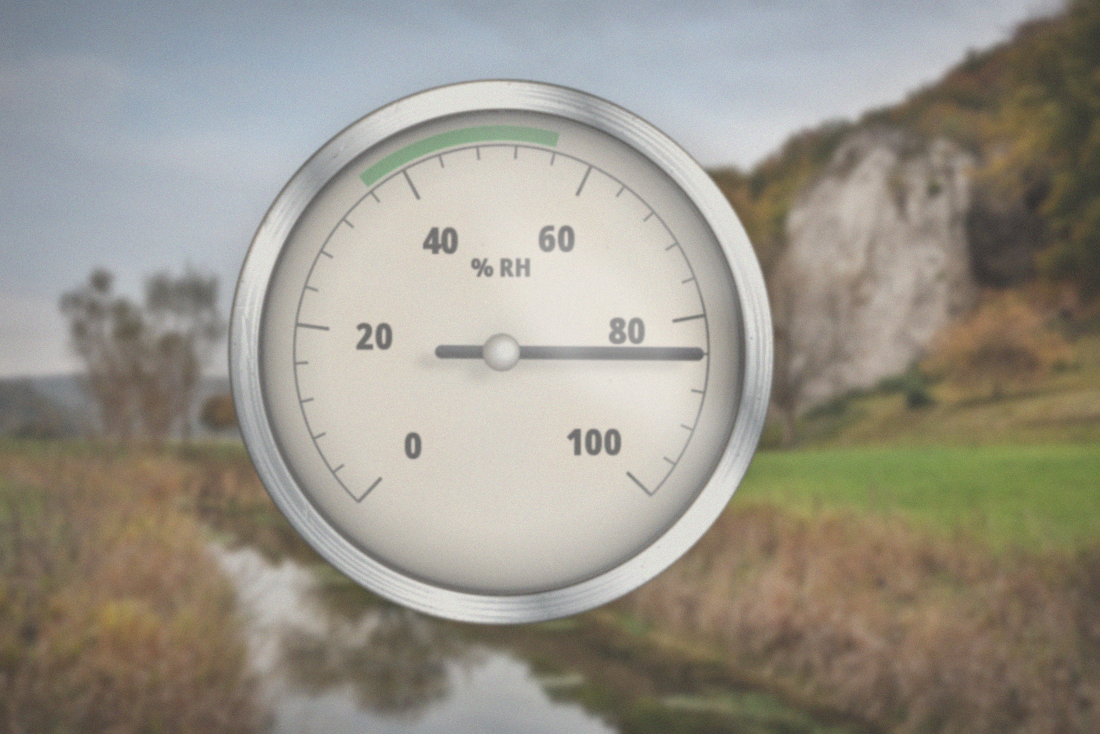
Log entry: 84 %
